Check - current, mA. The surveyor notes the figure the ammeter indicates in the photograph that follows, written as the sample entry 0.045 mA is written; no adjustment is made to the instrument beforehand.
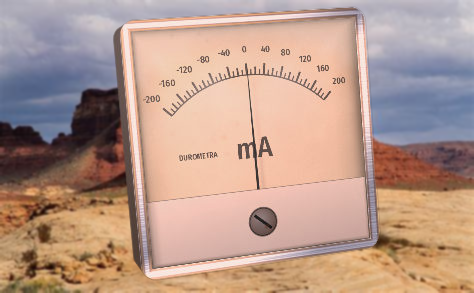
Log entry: 0 mA
